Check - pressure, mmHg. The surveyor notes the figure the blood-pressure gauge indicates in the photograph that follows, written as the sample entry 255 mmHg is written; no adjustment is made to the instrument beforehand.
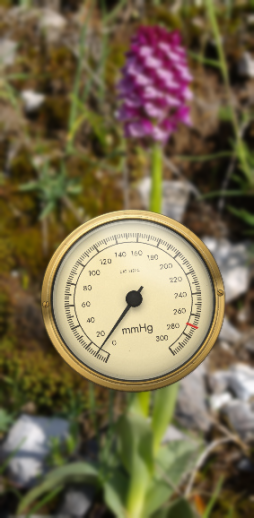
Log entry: 10 mmHg
